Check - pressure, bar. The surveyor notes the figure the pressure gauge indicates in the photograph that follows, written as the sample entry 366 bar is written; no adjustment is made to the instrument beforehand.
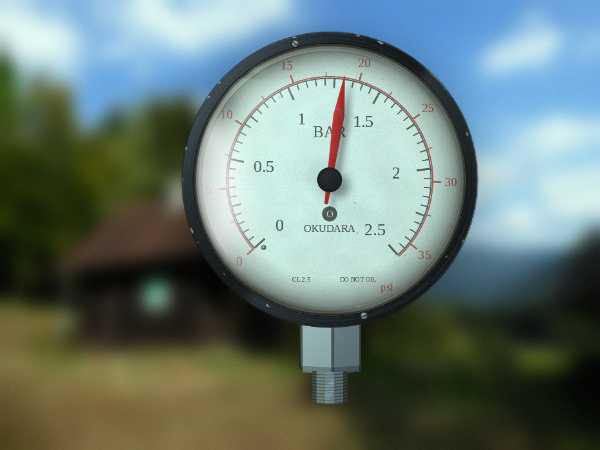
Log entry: 1.3 bar
